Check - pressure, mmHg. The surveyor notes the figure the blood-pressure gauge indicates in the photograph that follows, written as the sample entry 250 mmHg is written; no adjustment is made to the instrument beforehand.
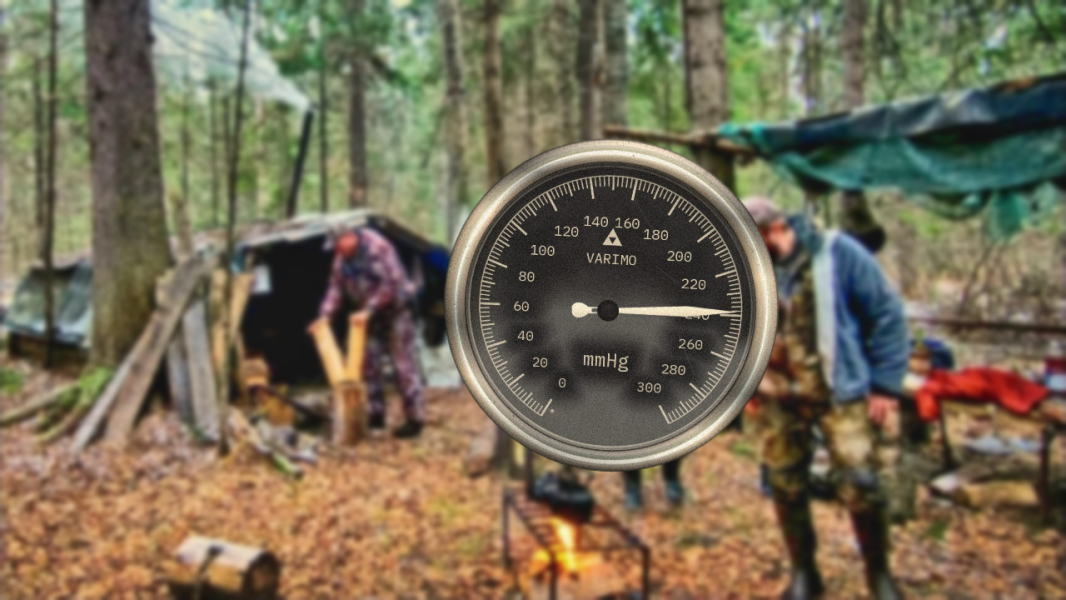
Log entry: 238 mmHg
